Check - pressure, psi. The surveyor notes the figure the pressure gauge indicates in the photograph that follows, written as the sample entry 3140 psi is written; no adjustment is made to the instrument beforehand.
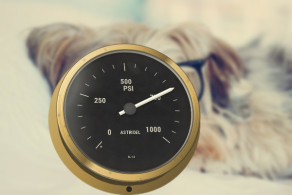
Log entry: 750 psi
